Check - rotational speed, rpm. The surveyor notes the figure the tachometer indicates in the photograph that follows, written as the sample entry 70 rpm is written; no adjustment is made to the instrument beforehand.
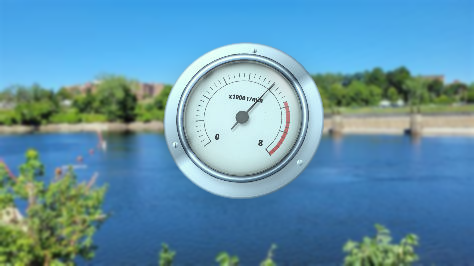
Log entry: 5000 rpm
